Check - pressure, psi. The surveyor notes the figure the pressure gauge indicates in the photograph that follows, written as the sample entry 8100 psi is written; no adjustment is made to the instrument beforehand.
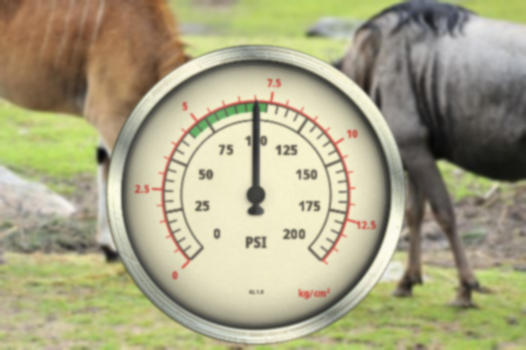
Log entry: 100 psi
